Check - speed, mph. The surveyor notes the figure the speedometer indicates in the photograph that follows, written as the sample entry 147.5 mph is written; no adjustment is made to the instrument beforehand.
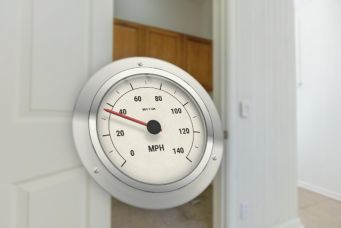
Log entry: 35 mph
